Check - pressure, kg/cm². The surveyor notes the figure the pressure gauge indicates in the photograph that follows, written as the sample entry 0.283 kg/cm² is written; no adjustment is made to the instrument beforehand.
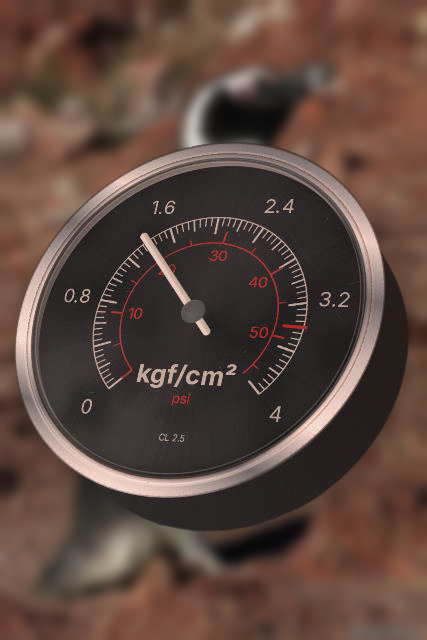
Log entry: 1.4 kg/cm²
